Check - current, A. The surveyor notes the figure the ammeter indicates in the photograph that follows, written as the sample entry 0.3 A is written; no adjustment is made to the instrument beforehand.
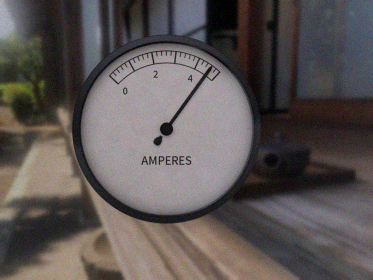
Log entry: 4.6 A
